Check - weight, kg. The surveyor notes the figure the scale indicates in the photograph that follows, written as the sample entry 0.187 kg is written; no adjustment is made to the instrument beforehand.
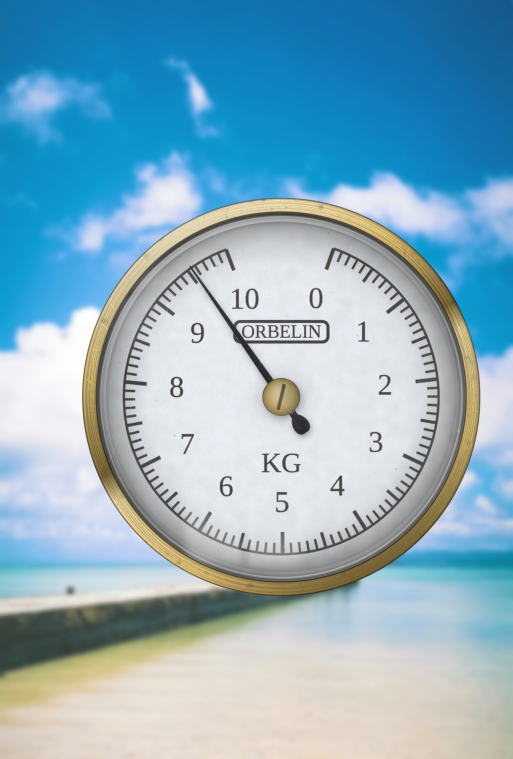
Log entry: 9.55 kg
